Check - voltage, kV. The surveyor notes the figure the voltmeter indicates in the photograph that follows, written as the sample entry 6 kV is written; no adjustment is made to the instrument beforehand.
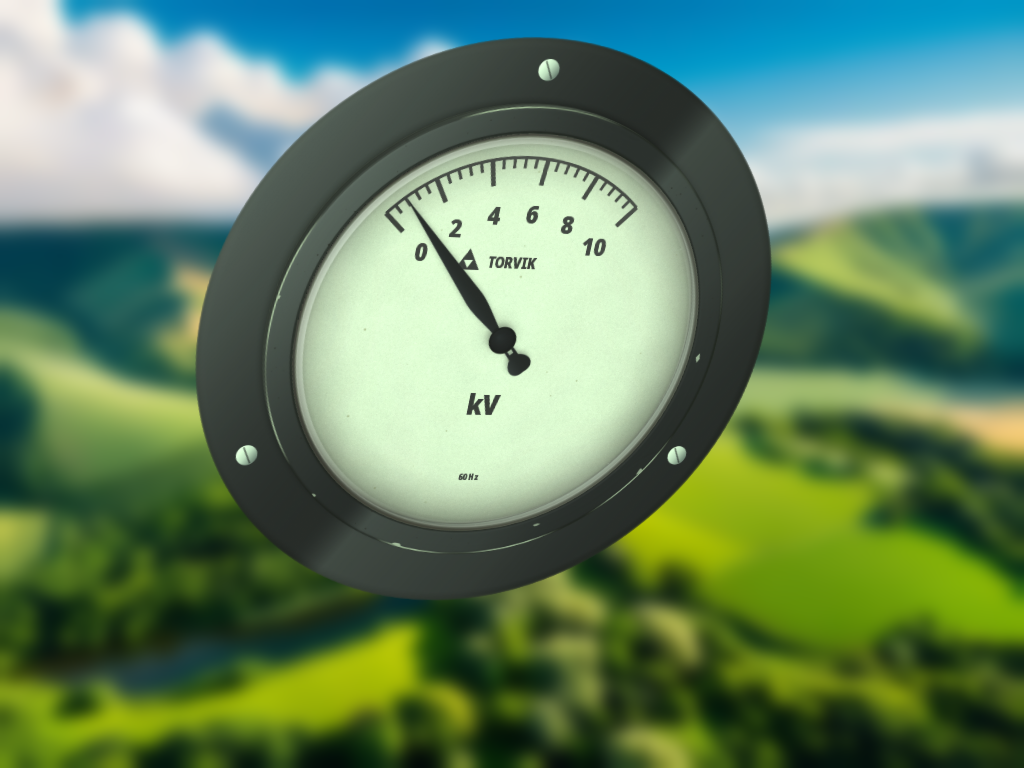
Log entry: 0.8 kV
